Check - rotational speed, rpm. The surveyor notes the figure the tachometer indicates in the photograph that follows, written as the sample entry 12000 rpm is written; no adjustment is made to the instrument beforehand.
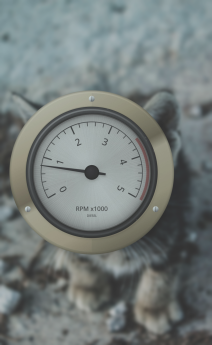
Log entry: 800 rpm
